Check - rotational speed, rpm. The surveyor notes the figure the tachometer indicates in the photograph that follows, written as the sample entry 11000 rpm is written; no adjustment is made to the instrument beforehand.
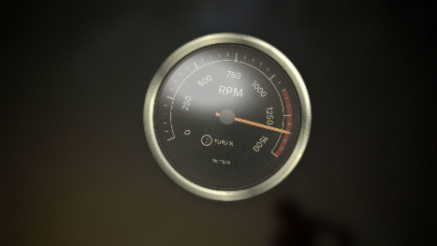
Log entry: 1350 rpm
